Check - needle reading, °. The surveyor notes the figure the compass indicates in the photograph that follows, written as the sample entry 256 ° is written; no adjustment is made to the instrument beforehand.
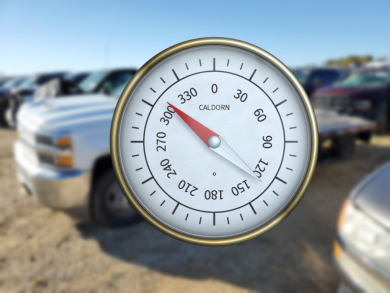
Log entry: 310 °
